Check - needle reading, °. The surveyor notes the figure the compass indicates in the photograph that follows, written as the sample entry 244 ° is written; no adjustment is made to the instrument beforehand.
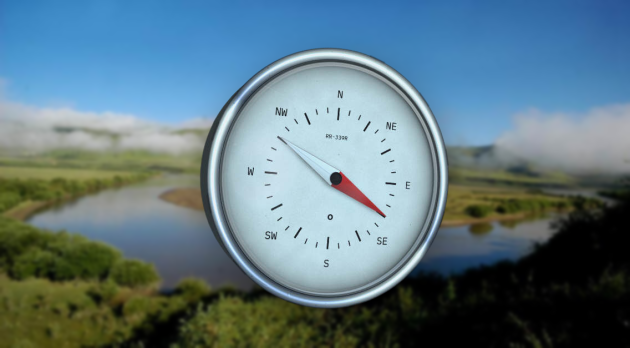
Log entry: 120 °
